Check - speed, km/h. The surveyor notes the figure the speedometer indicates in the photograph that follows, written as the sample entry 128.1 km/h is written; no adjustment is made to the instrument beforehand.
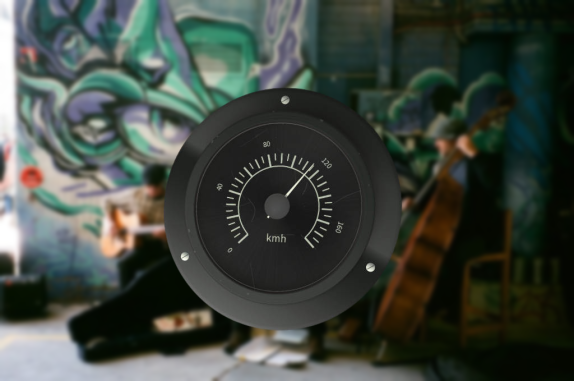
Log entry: 115 km/h
